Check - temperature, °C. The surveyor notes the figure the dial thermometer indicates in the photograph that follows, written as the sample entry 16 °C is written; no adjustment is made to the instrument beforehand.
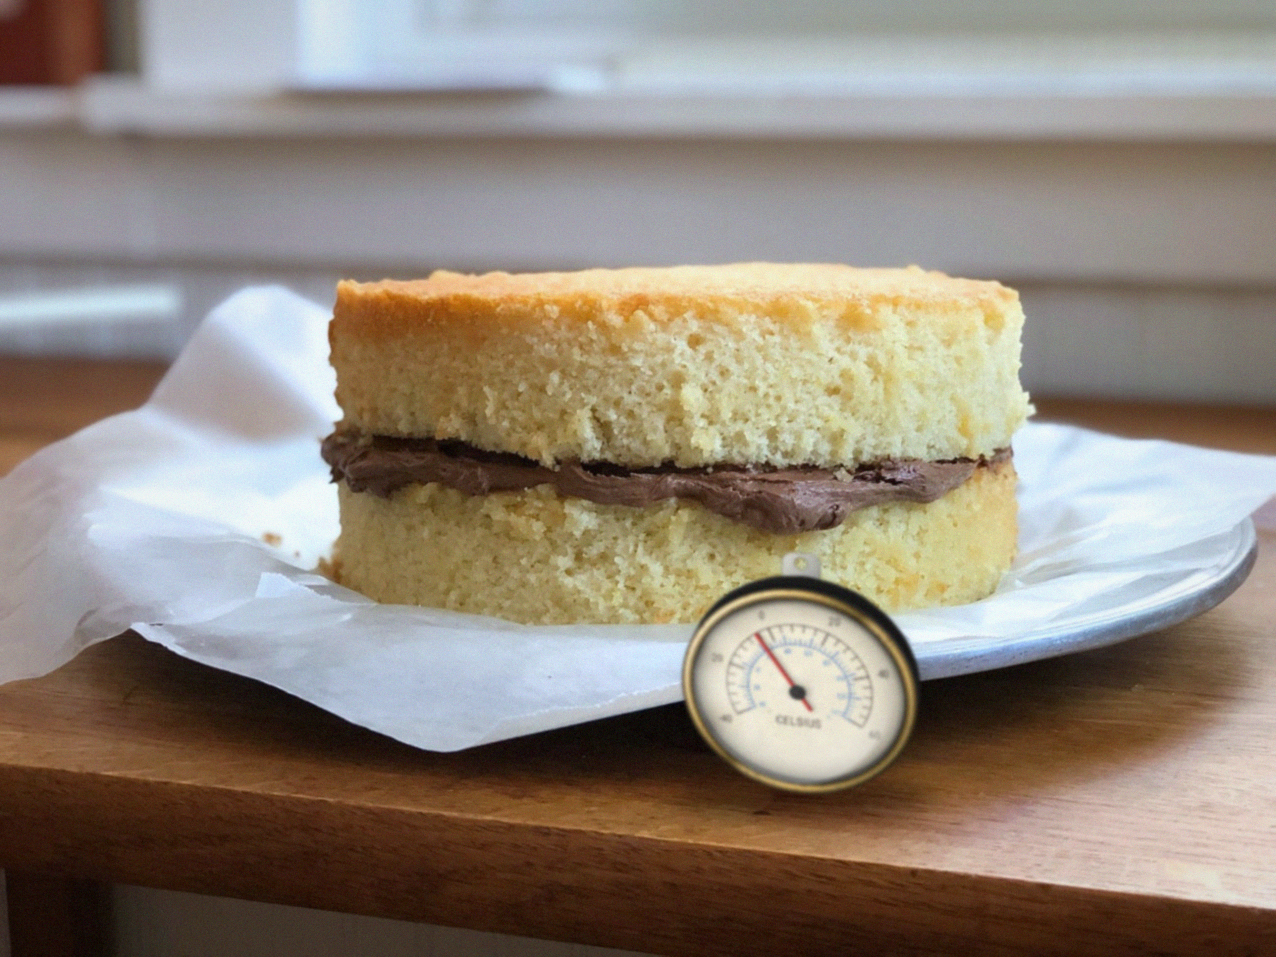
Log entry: -4 °C
